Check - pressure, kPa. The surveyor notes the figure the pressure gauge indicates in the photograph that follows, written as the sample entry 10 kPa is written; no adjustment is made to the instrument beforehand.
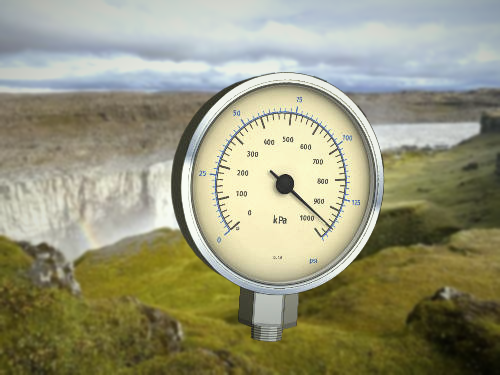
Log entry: 960 kPa
